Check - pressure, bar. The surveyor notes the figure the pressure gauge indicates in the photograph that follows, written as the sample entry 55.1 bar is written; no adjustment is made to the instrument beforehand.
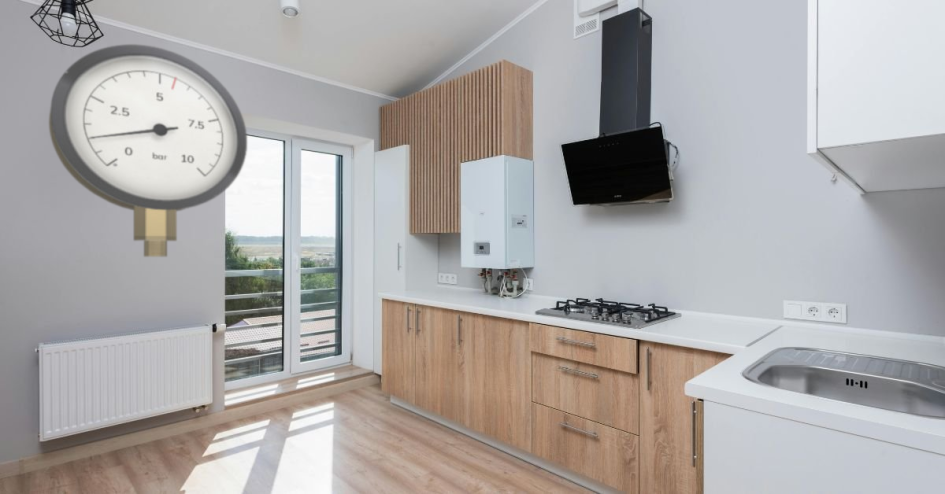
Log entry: 1 bar
